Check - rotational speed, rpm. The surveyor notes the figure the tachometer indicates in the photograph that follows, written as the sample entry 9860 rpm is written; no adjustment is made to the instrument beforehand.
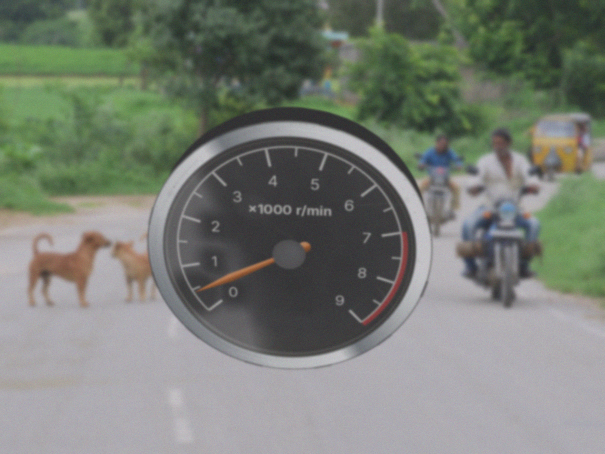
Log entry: 500 rpm
